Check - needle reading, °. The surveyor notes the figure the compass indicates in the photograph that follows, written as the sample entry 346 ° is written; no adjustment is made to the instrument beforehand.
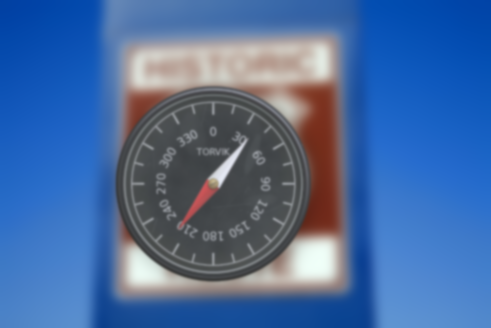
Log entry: 217.5 °
